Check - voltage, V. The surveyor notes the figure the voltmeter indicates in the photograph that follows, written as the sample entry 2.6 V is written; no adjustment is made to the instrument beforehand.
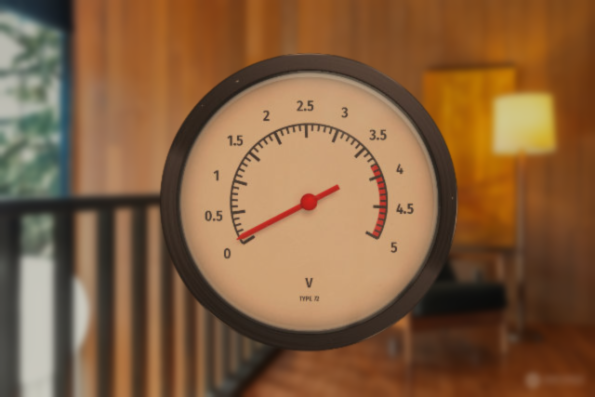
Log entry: 0.1 V
